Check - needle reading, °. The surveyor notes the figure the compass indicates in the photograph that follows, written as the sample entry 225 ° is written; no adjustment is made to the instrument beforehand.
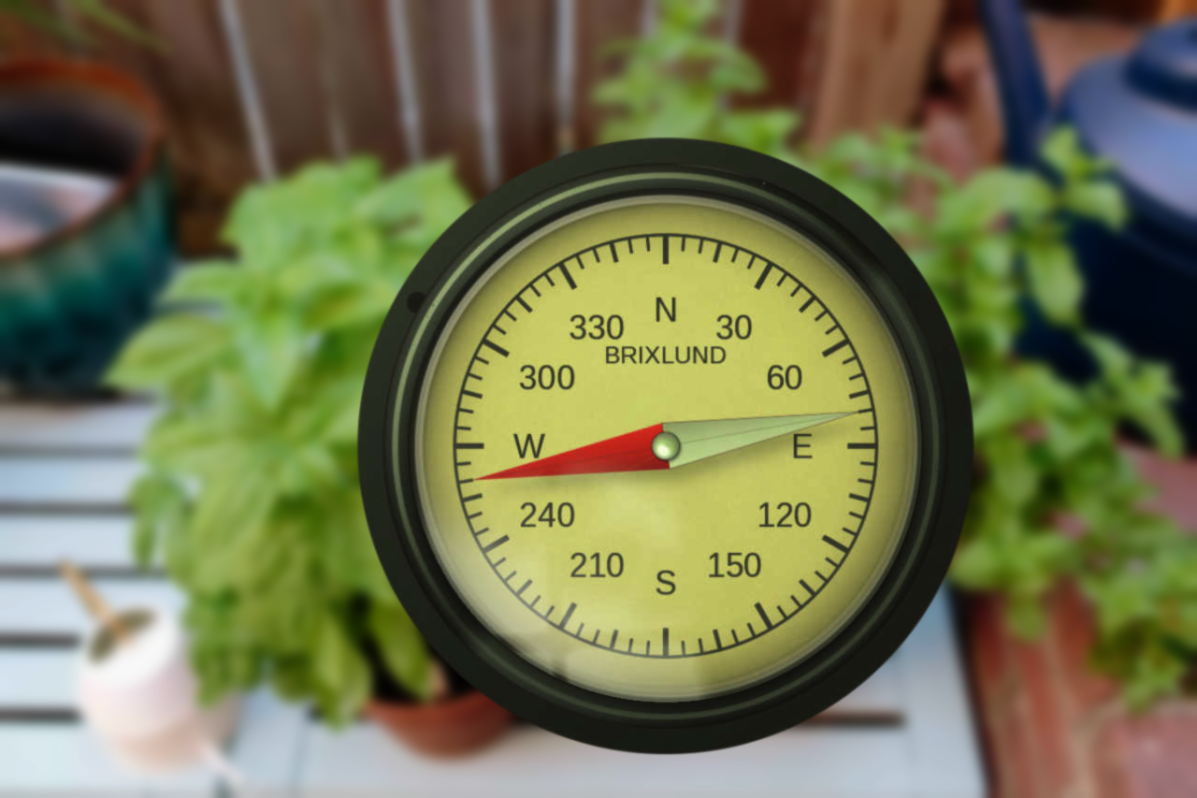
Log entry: 260 °
